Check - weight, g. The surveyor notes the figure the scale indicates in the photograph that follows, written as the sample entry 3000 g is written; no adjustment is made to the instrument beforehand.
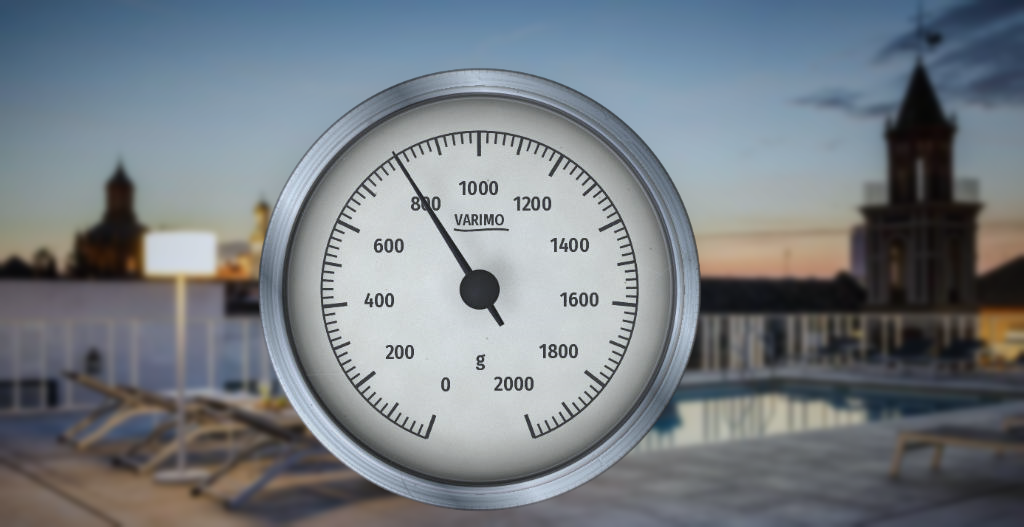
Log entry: 800 g
